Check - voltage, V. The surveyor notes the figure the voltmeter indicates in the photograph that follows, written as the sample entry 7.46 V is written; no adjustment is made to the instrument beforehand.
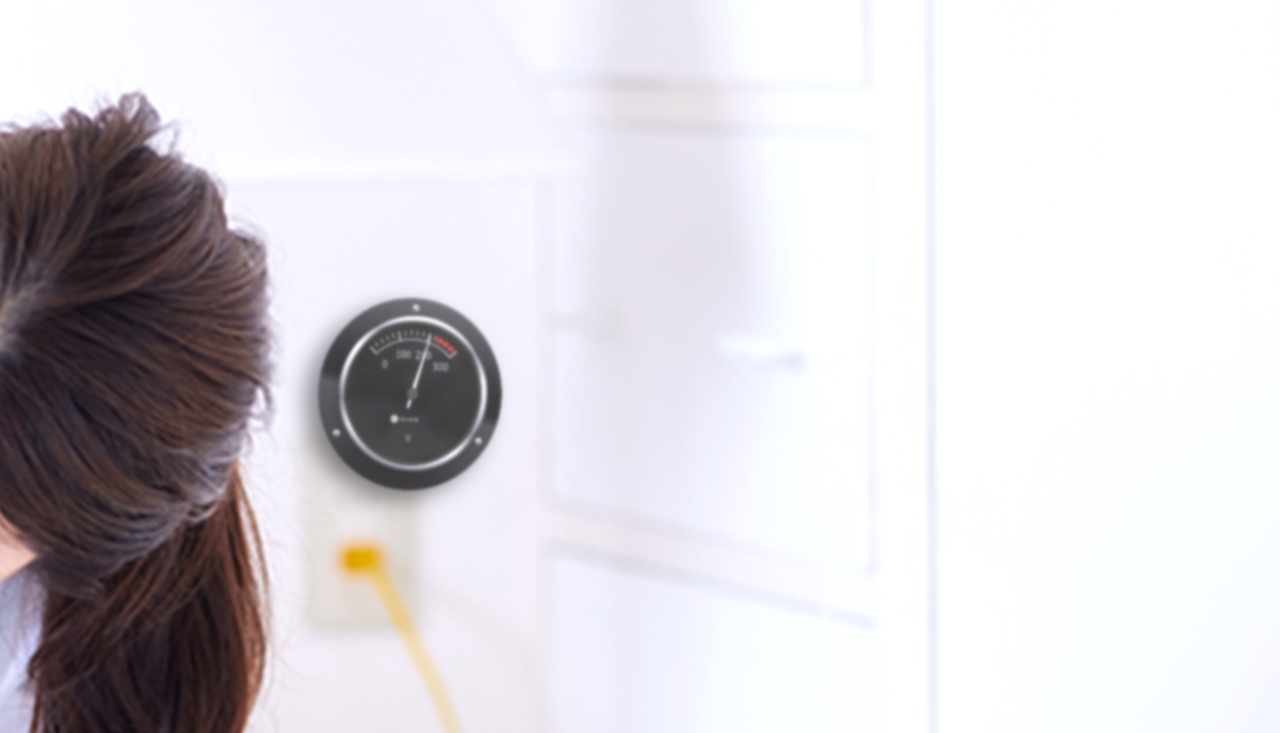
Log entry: 200 V
